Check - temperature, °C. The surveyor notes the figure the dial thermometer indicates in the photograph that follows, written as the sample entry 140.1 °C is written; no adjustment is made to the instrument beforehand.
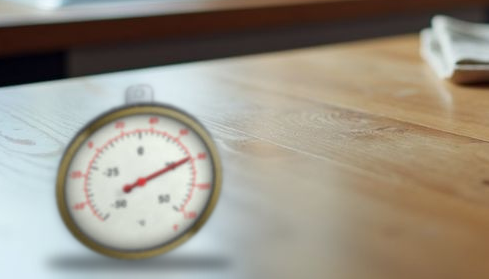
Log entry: 25 °C
